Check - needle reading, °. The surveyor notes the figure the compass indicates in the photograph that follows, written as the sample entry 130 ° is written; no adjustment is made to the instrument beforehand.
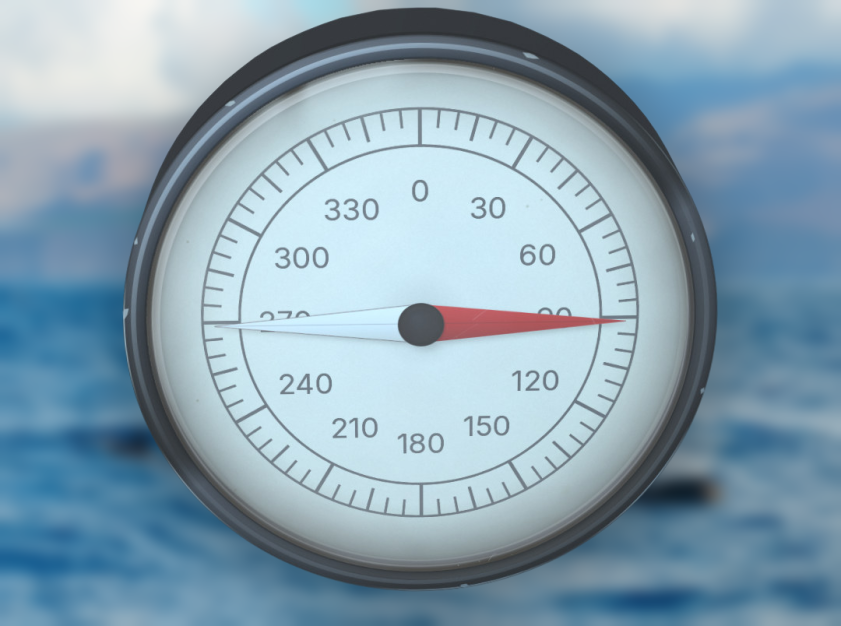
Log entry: 90 °
